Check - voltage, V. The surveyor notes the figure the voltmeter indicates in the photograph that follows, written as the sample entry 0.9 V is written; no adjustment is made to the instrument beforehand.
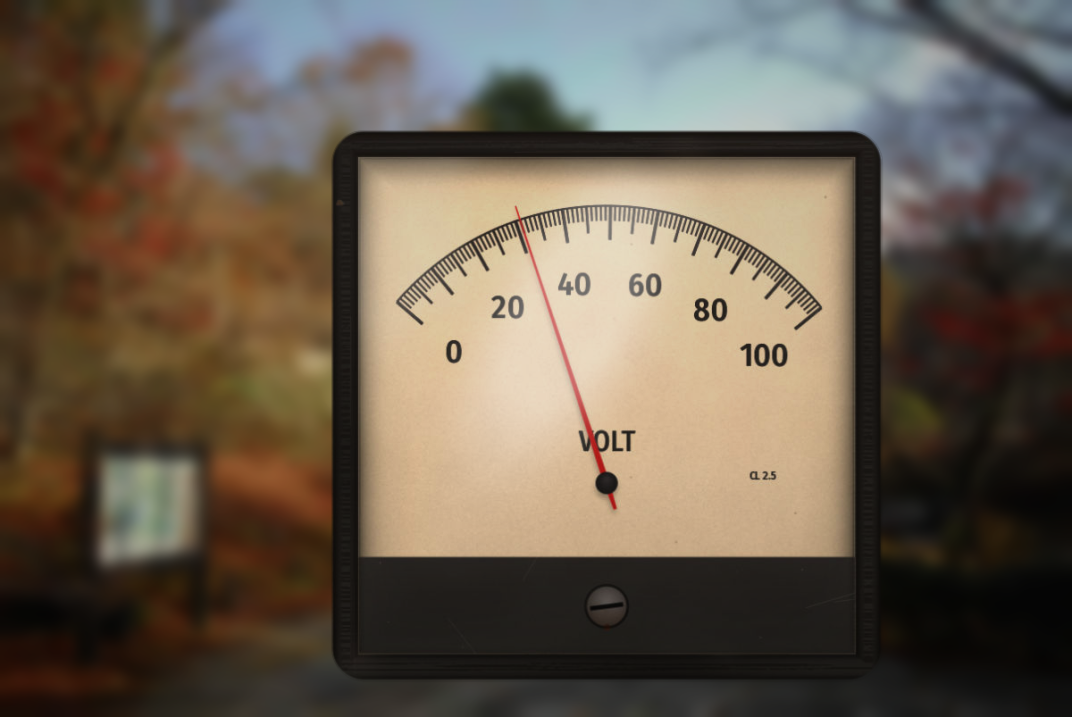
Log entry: 31 V
